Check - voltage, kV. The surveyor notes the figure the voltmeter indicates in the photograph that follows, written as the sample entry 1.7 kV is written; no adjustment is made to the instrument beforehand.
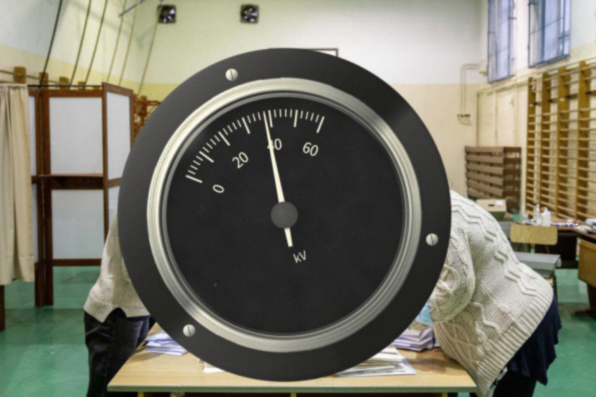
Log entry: 38 kV
